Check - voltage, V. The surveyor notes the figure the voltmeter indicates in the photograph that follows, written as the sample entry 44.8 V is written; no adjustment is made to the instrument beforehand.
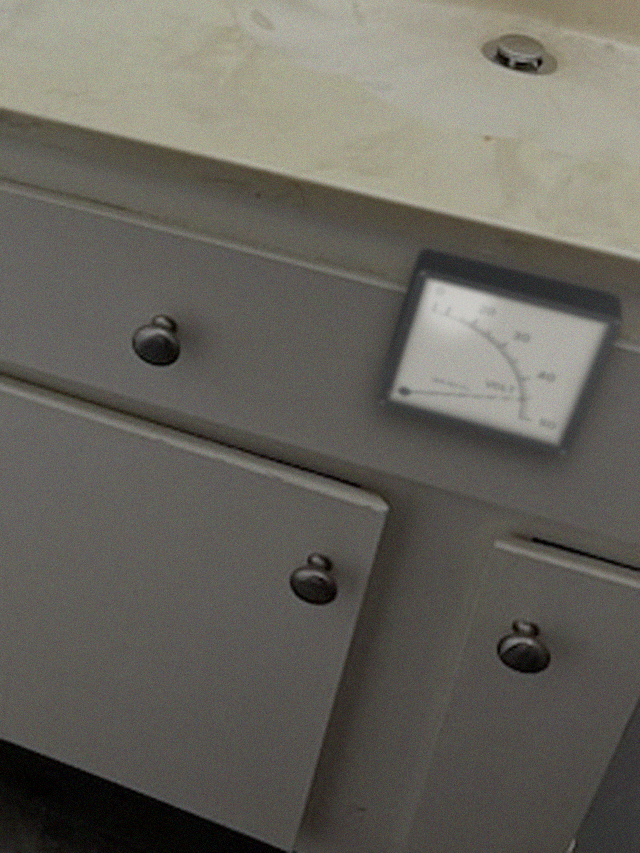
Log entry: 45 V
